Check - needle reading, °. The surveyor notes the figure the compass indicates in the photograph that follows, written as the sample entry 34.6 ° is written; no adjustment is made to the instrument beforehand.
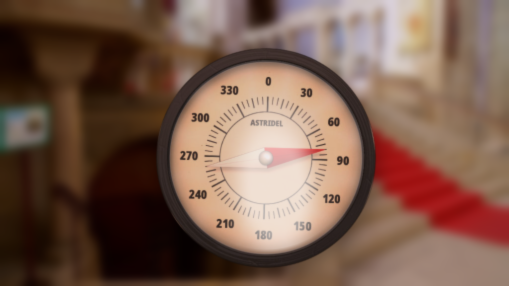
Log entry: 80 °
